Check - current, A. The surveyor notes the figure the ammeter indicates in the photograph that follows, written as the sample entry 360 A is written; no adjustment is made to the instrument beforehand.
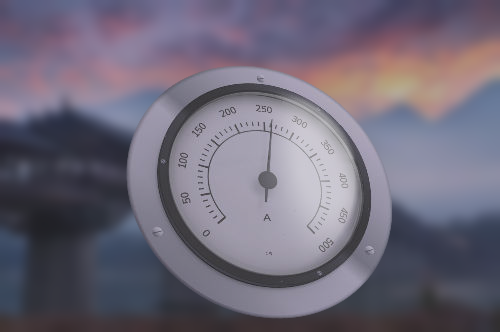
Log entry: 260 A
